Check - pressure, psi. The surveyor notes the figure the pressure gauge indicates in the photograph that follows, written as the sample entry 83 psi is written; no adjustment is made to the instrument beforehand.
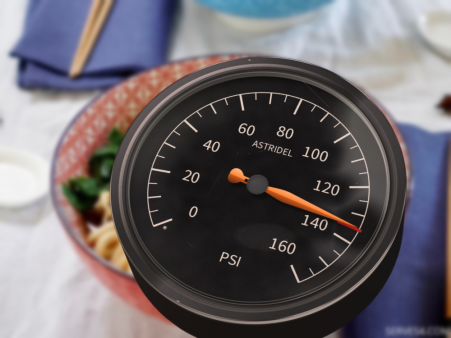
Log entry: 135 psi
